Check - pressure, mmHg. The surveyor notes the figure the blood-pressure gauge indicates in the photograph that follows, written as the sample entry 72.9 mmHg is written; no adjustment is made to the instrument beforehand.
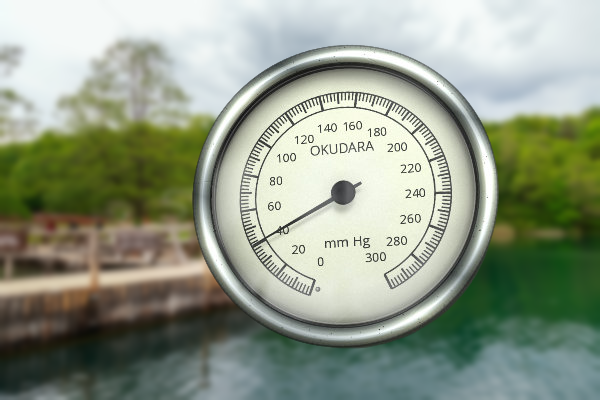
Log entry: 40 mmHg
